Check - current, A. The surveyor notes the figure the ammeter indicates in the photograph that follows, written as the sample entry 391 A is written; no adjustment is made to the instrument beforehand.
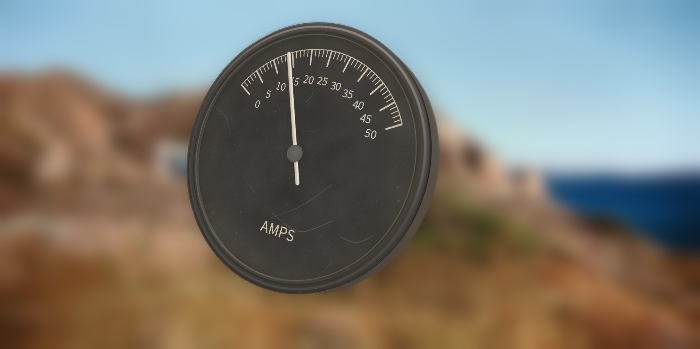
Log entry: 15 A
